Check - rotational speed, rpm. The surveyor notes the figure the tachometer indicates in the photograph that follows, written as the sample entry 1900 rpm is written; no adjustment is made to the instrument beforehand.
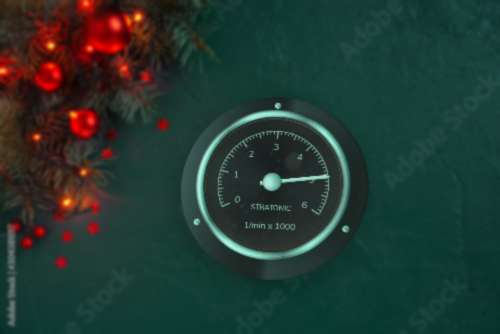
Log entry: 5000 rpm
